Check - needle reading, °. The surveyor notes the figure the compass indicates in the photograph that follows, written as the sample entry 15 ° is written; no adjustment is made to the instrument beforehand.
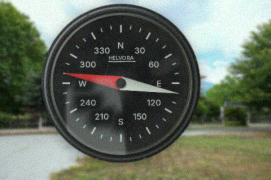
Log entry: 280 °
